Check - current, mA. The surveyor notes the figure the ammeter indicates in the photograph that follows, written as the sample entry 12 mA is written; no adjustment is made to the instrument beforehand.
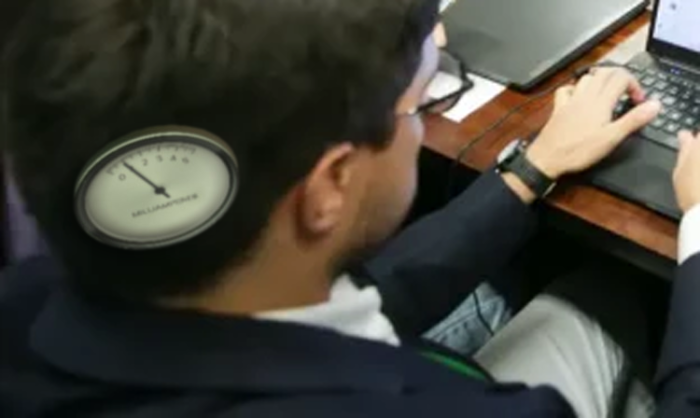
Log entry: 1 mA
